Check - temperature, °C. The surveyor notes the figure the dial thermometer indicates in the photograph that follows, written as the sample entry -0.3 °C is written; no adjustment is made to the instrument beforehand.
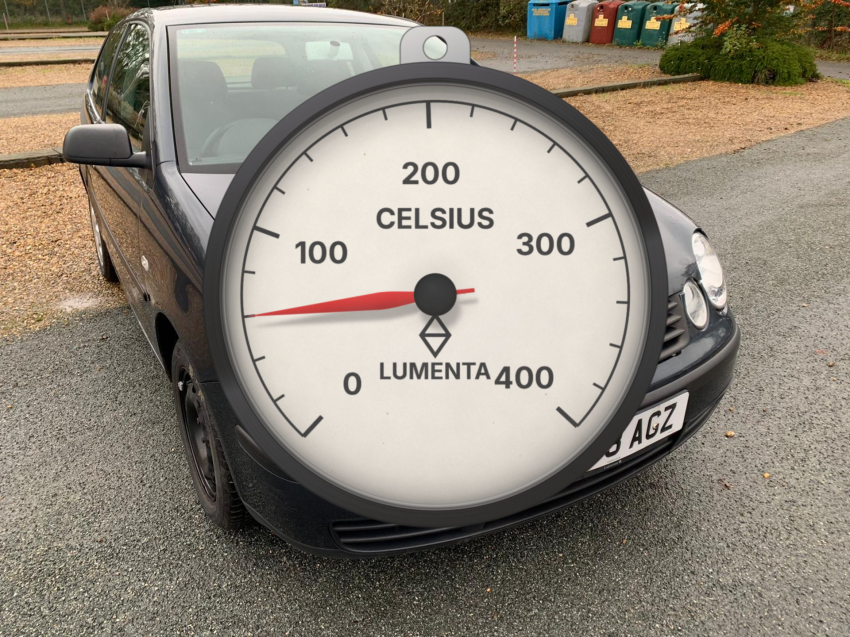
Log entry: 60 °C
